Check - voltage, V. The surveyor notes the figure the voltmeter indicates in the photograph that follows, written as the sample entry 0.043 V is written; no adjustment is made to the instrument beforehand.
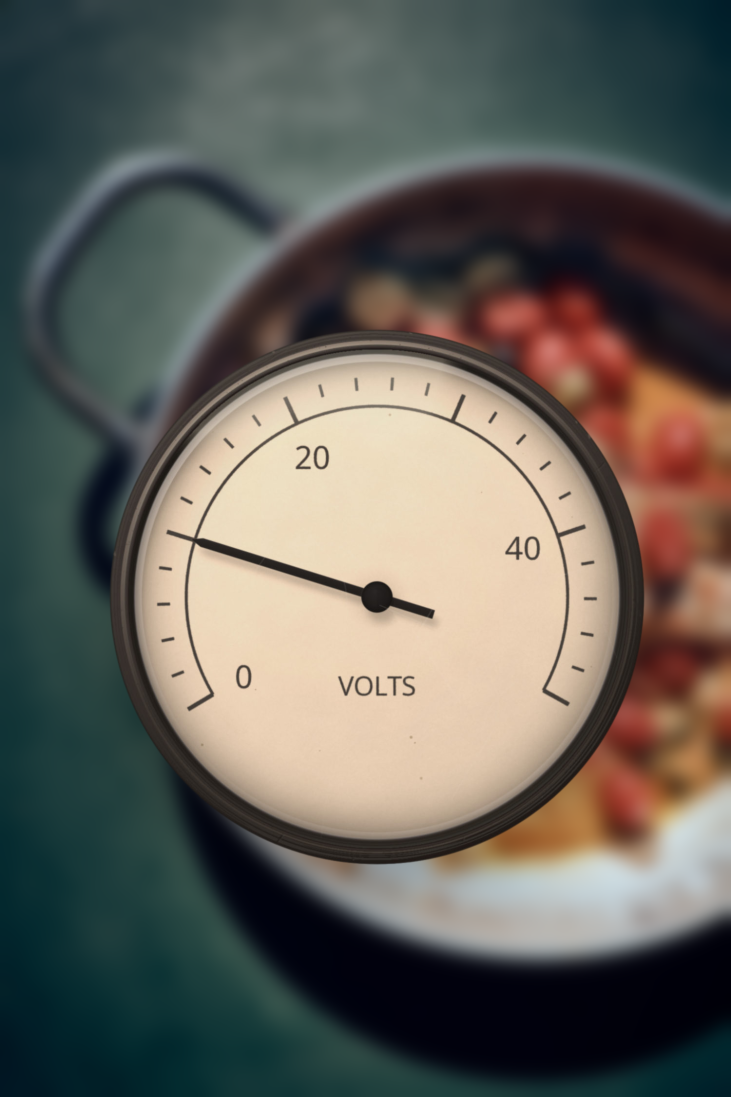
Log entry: 10 V
